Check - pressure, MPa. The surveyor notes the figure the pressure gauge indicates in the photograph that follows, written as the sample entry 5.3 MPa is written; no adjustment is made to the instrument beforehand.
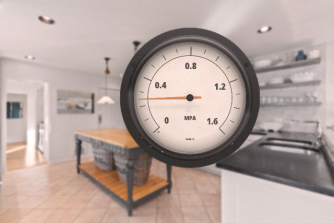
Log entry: 0.25 MPa
